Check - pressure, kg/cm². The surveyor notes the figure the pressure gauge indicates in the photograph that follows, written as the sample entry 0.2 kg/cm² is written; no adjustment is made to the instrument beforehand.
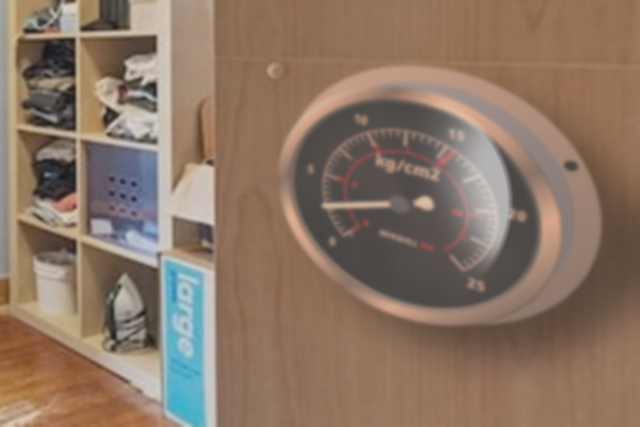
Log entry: 2.5 kg/cm²
